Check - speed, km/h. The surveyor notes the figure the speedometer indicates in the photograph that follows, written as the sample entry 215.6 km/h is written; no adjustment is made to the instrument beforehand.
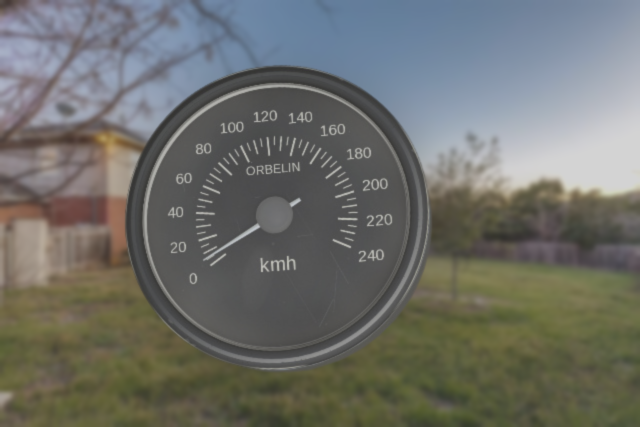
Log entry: 5 km/h
